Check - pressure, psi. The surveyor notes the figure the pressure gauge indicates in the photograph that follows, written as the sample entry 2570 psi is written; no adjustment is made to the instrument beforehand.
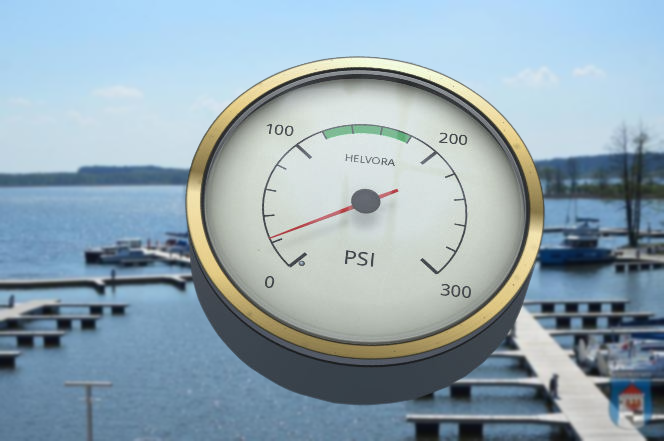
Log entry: 20 psi
